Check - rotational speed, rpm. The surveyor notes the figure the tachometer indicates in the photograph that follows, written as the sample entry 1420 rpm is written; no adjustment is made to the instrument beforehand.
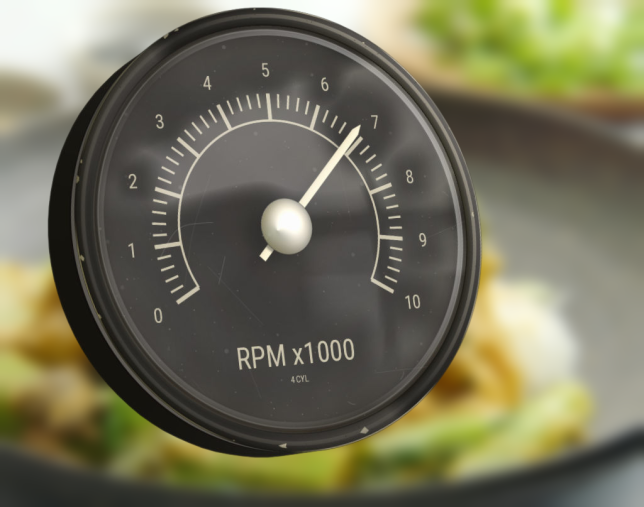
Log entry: 6800 rpm
